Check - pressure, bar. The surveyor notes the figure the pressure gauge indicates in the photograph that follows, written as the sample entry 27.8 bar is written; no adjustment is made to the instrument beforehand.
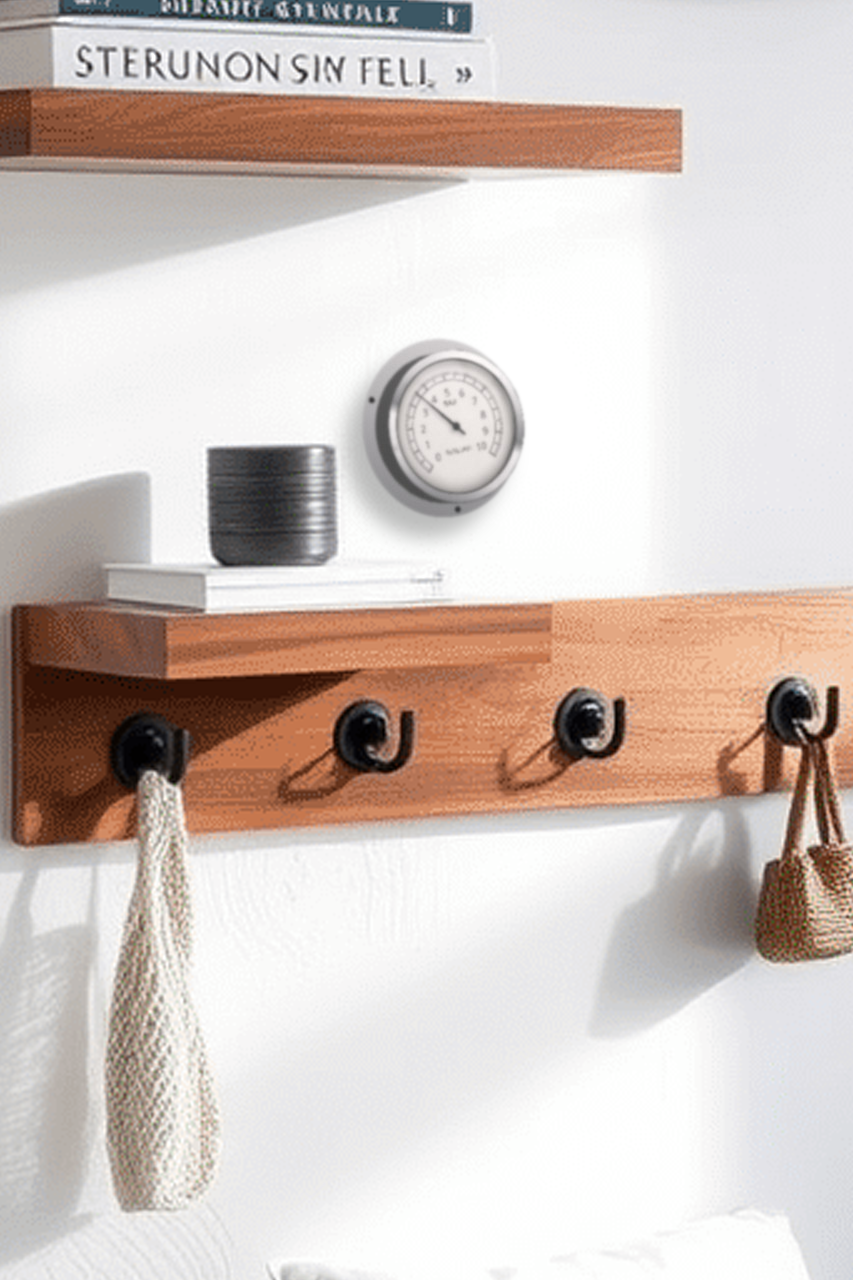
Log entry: 3.5 bar
